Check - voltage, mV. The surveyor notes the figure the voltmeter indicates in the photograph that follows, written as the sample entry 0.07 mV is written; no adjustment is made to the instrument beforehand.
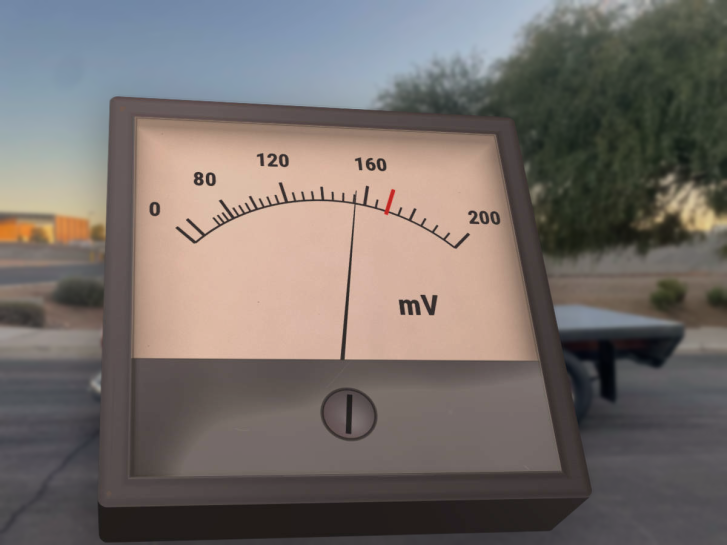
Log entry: 155 mV
